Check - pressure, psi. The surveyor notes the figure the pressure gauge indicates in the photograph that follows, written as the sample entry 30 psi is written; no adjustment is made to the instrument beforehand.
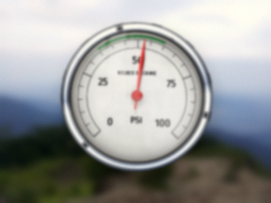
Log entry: 52.5 psi
